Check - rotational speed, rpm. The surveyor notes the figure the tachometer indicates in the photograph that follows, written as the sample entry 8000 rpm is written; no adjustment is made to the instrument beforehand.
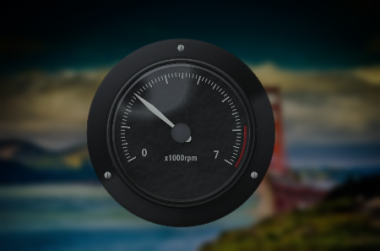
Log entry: 2000 rpm
